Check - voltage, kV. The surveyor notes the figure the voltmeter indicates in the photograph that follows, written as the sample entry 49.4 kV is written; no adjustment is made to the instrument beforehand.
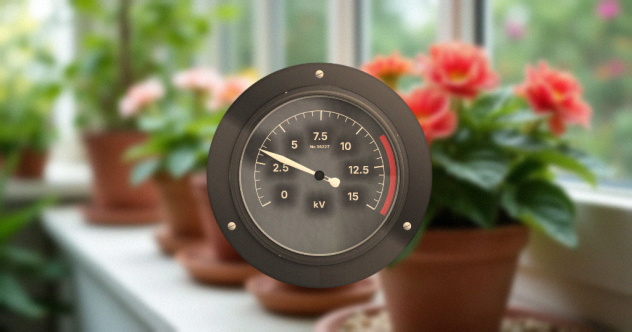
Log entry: 3.25 kV
